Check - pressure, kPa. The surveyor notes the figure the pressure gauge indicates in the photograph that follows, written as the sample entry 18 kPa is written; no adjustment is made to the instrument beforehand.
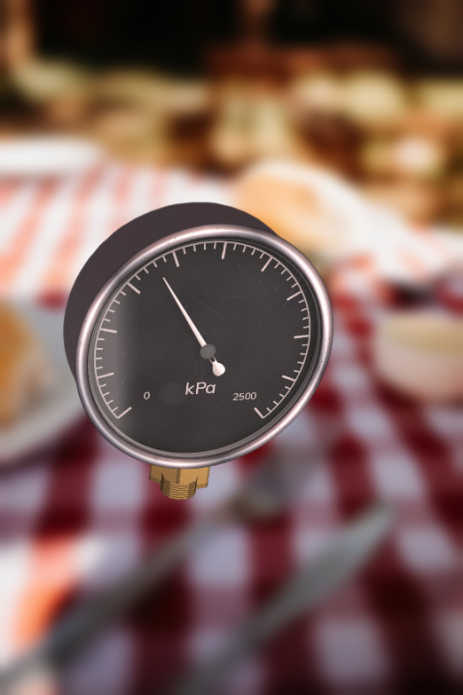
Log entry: 900 kPa
